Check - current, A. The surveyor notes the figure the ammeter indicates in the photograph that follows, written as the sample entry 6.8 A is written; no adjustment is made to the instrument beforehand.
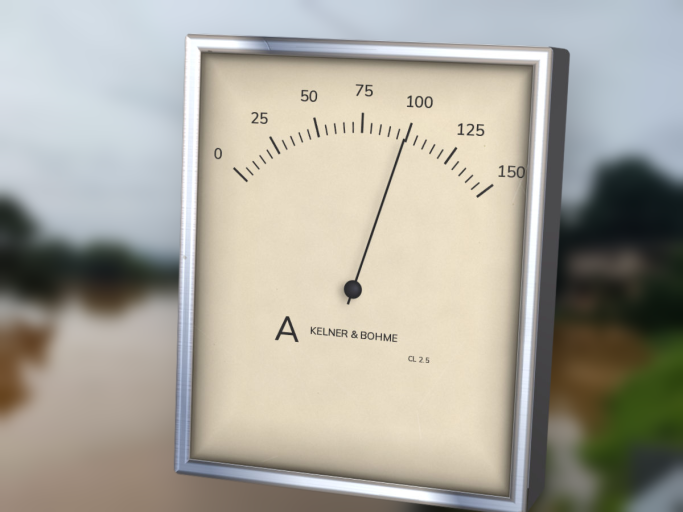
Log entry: 100 A
